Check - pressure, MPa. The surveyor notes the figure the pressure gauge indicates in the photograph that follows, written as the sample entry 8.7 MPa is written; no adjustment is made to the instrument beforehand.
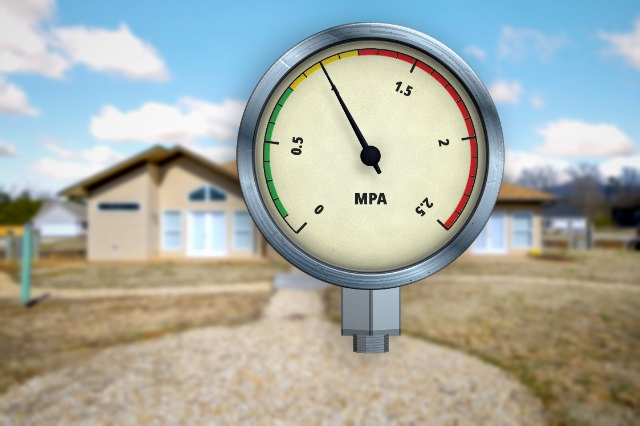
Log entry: 1 MPa
